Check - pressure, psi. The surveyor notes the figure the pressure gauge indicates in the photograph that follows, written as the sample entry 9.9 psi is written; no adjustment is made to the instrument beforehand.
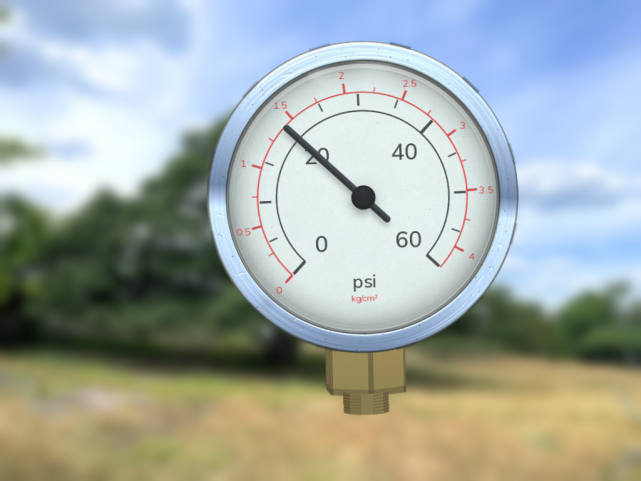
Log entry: 20 psi
